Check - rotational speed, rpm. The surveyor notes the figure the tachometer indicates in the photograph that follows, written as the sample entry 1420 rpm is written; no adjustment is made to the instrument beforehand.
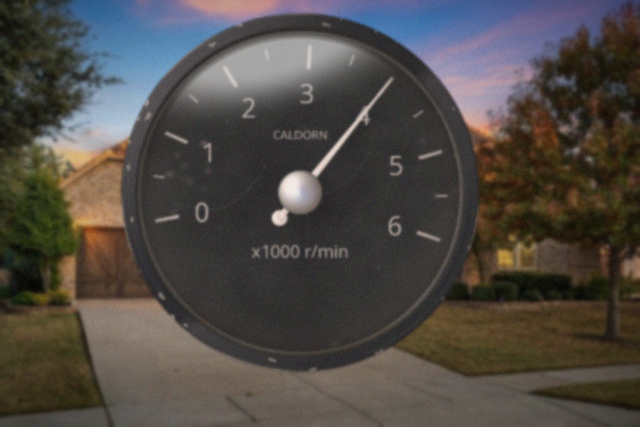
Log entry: 4000 rpm
